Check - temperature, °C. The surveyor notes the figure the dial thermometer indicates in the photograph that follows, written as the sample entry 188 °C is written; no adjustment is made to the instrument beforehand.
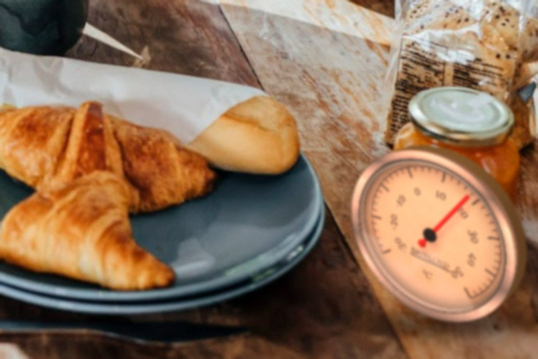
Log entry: 18 °C
